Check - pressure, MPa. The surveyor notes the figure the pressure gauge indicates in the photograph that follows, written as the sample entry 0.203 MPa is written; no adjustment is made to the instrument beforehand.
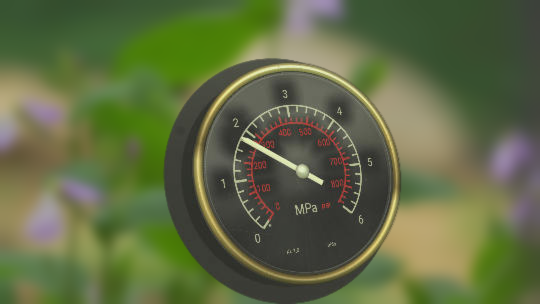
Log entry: 1.8 MPa
